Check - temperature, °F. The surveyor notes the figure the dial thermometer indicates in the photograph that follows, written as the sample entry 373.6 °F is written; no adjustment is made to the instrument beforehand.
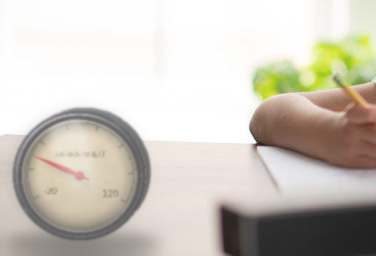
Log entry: 10 °F
